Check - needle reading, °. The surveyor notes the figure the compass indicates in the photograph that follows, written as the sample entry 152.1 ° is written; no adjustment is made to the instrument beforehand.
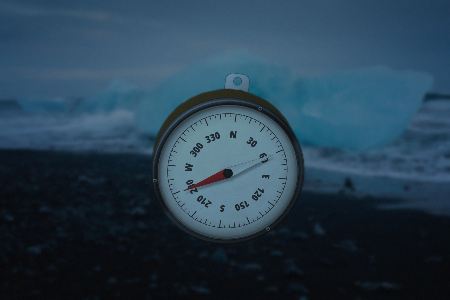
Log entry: 240 °
